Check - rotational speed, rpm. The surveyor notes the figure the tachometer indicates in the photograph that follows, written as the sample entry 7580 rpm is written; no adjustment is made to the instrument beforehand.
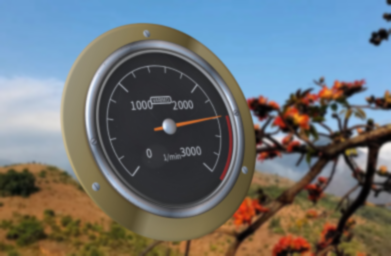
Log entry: 2400 rpm
